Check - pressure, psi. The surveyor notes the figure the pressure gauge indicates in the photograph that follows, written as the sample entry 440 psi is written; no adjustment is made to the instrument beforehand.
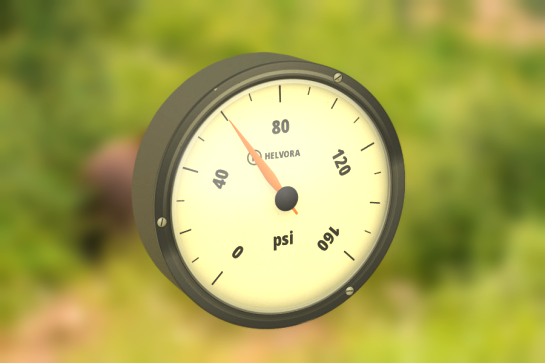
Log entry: 60 psi
